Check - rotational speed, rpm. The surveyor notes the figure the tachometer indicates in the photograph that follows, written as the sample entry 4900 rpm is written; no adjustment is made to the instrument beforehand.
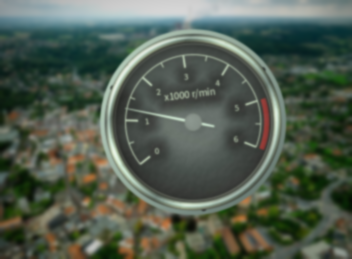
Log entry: 1250 rpm
